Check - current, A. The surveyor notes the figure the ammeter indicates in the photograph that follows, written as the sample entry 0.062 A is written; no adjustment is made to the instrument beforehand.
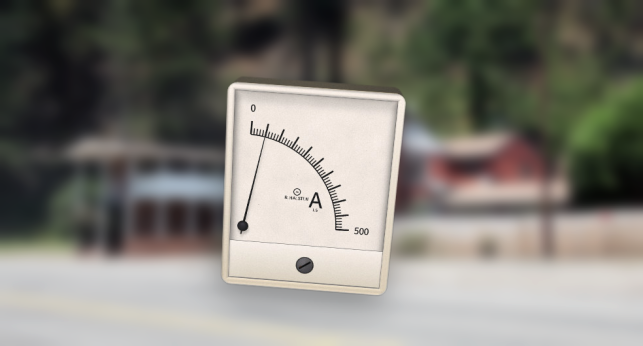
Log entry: 50 A
